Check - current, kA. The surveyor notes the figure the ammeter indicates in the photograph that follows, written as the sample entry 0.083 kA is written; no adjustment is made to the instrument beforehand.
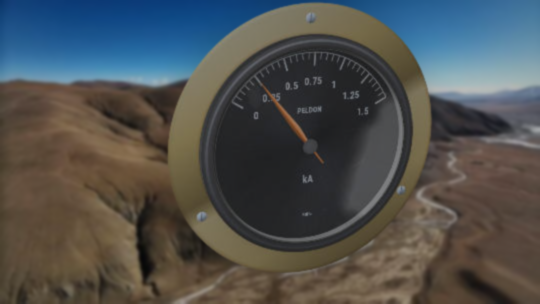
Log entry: 0.25 kA
